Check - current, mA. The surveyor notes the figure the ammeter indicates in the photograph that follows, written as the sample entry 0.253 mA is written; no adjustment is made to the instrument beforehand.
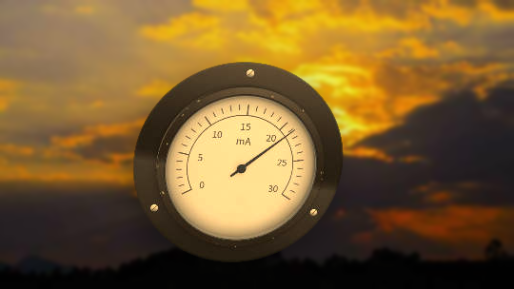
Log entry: 21 mA
